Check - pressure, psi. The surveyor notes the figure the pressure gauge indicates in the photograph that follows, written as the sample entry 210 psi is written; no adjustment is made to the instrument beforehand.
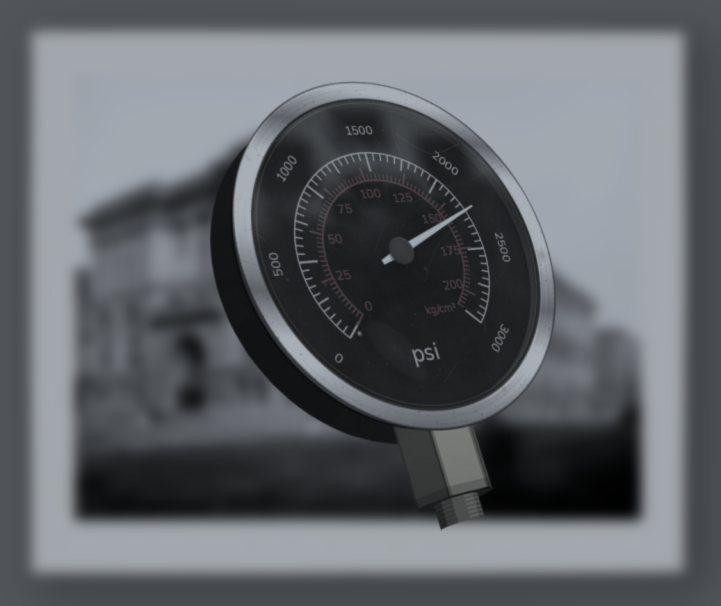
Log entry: 2250 psi
